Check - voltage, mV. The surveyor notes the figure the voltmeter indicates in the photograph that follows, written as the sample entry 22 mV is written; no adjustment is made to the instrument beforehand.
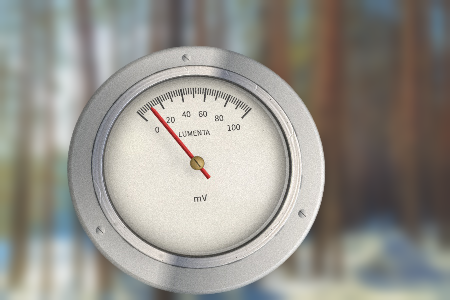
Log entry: 10 mV
